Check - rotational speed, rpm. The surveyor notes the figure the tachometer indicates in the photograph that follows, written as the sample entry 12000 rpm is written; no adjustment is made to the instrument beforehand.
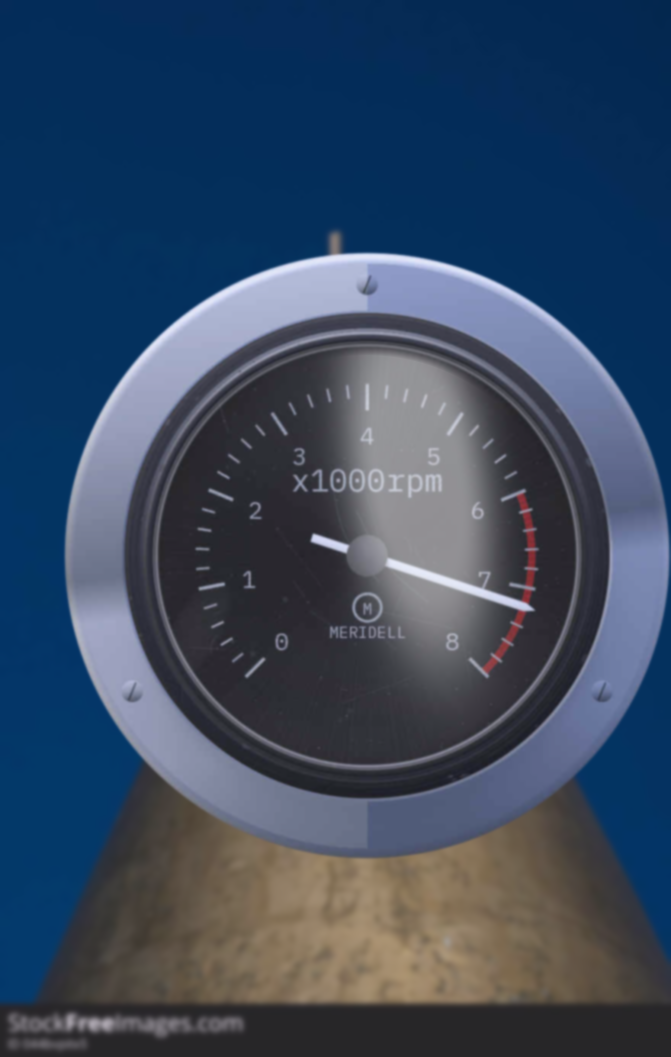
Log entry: 7200 rpm
